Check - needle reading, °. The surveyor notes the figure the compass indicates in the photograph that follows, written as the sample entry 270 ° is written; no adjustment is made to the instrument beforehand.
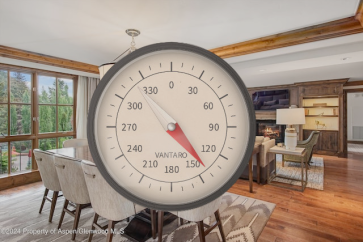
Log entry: 140 °
